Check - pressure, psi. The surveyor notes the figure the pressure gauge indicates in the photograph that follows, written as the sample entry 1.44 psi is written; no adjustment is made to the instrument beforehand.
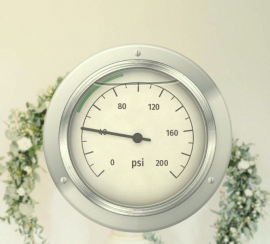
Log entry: 40 psi
